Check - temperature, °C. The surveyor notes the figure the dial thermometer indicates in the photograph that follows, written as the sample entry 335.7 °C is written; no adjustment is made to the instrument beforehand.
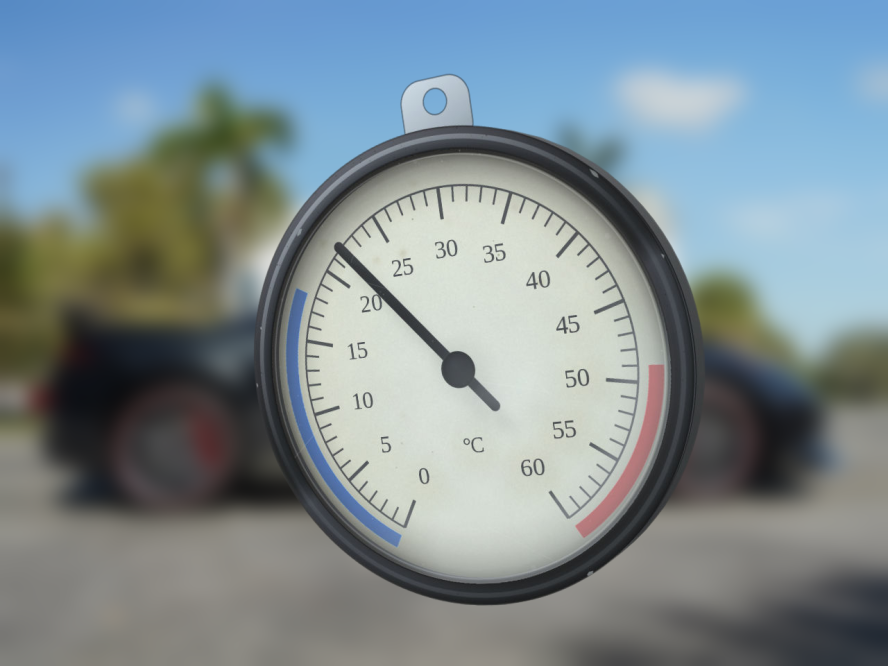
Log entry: 22 °C
